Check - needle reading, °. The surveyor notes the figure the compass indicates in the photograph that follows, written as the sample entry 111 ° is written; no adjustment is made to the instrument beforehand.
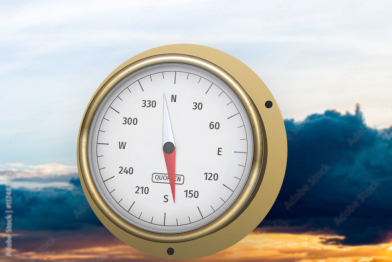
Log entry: 170 °
